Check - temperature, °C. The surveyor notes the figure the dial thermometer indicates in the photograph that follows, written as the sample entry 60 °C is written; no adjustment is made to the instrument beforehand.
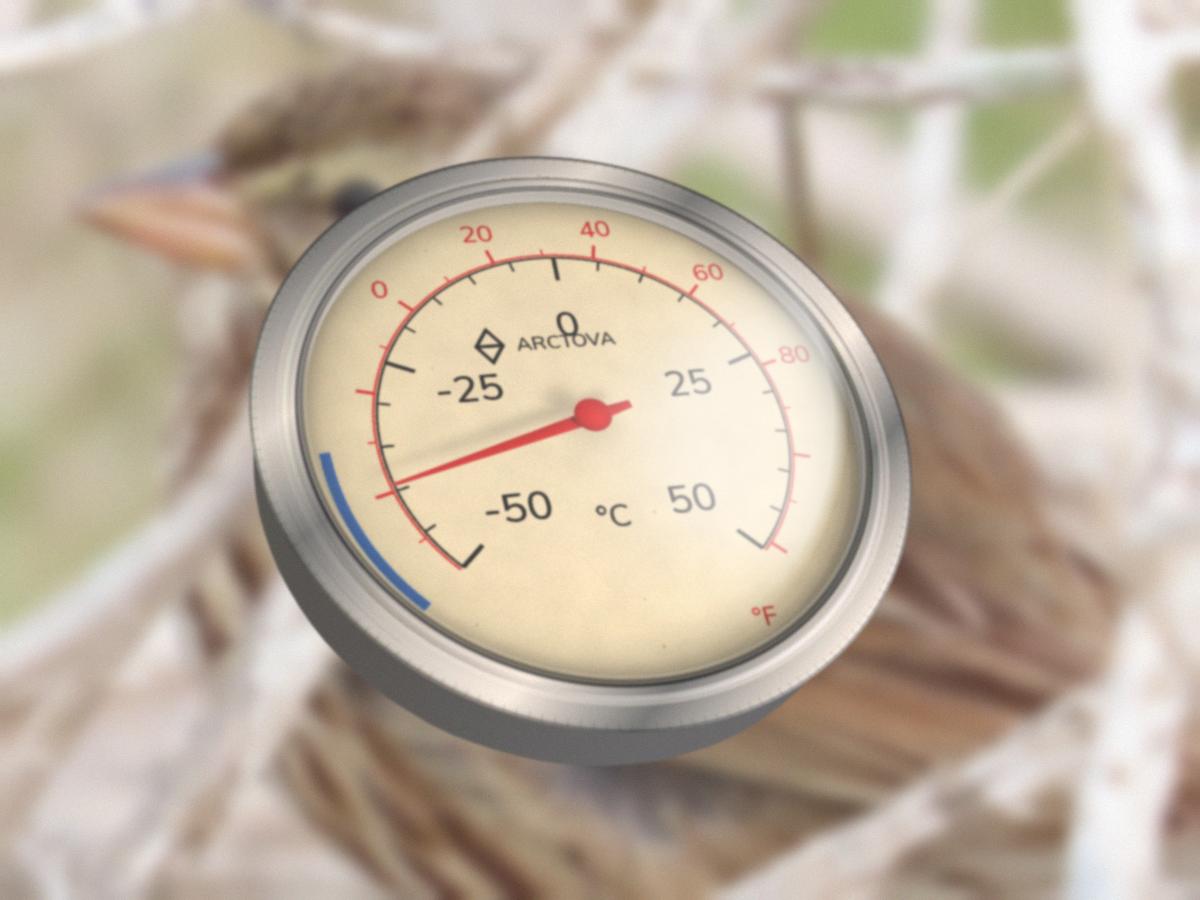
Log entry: -40 °C
